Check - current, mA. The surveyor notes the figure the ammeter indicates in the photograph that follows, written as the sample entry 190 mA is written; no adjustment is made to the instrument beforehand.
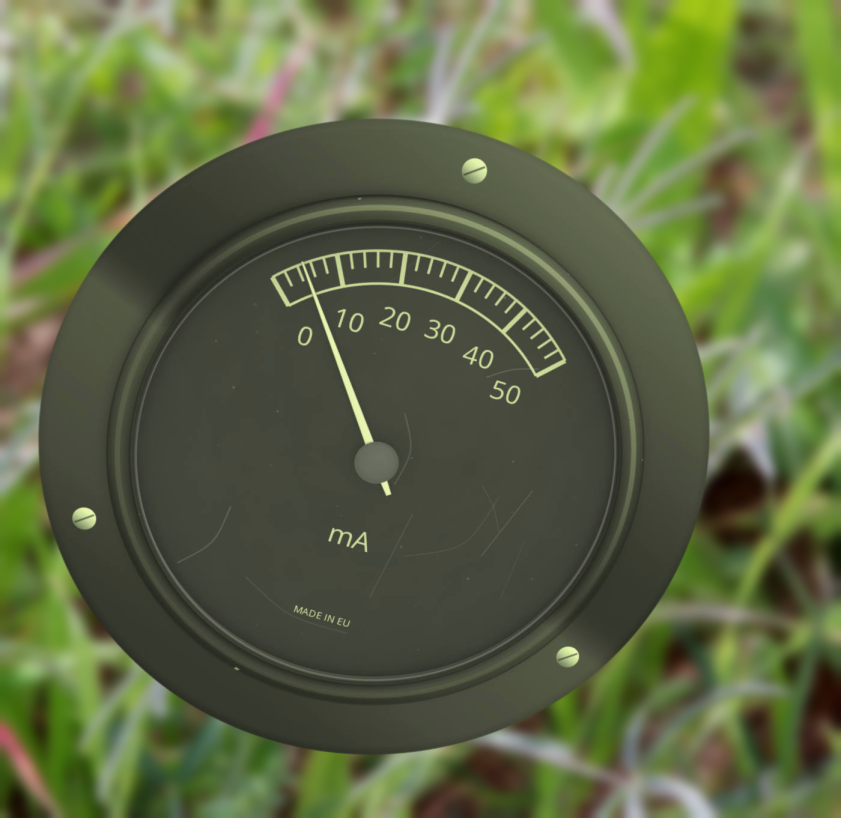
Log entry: 5 mA
